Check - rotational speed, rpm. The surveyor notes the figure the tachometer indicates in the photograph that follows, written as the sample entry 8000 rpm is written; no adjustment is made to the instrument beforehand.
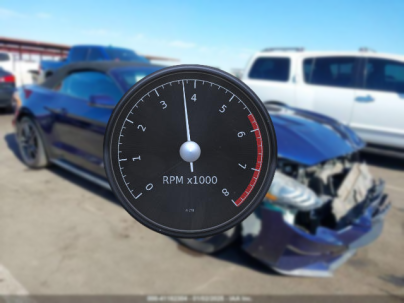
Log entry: 3700 rpm
